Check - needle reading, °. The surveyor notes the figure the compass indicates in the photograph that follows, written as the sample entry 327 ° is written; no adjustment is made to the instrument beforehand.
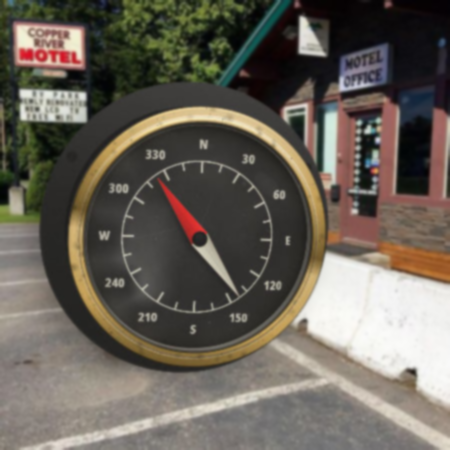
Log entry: 322.5 °
